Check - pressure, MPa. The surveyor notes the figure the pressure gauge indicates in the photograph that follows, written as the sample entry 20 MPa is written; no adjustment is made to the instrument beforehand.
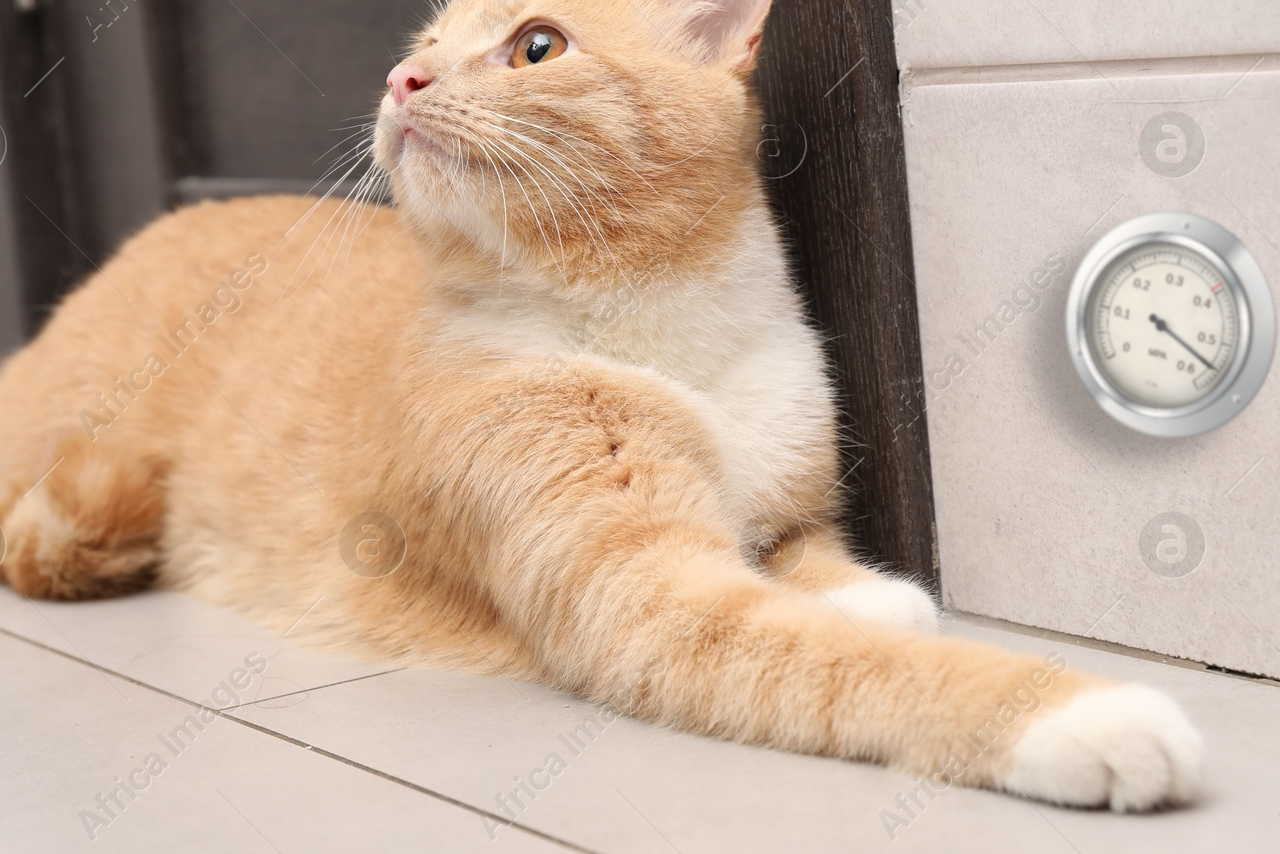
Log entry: 0.55 MPa
